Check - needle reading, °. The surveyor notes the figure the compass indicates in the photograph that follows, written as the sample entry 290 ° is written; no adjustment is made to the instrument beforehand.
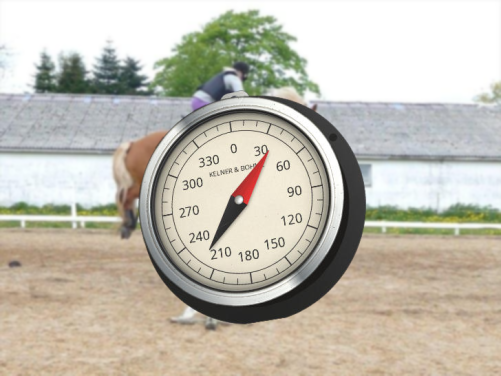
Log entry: 40 °
